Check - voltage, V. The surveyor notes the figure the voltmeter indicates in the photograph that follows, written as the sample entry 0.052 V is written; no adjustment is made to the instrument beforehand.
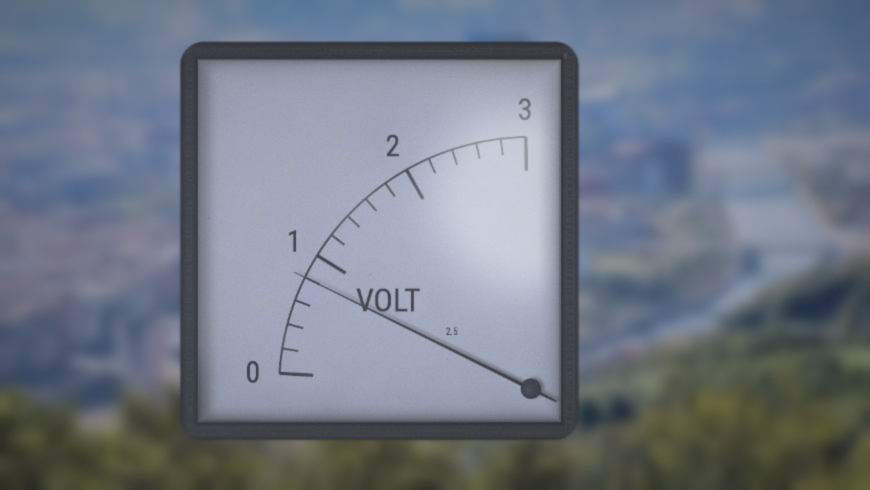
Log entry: 0.8 V
